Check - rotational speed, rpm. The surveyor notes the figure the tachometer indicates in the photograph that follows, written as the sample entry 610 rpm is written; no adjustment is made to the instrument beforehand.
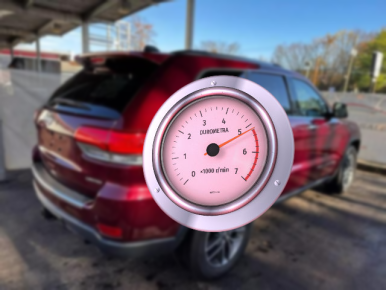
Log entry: 5200 rpm
